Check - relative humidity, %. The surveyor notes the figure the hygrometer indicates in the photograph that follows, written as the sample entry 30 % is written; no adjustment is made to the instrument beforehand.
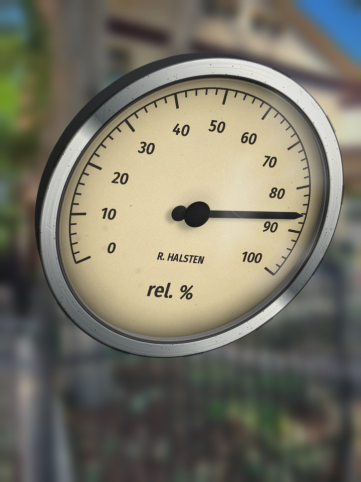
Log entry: 86 %
